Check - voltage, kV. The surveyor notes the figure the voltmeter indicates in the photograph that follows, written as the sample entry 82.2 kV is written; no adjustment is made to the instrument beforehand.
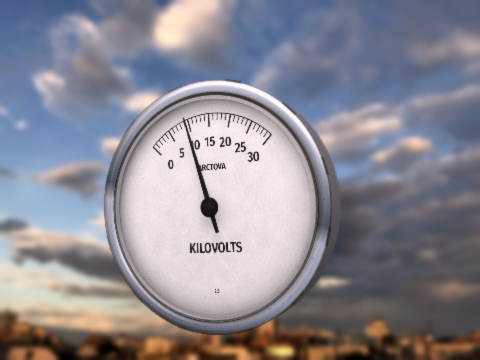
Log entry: 10 kV
